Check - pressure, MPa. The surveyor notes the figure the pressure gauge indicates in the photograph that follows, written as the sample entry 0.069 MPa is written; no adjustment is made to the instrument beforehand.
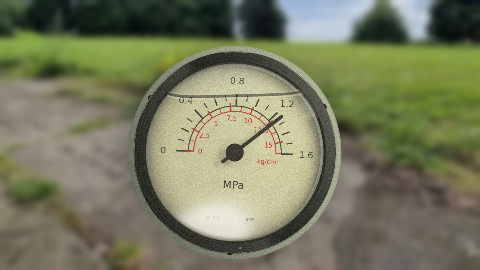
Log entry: 1.25 MPa
